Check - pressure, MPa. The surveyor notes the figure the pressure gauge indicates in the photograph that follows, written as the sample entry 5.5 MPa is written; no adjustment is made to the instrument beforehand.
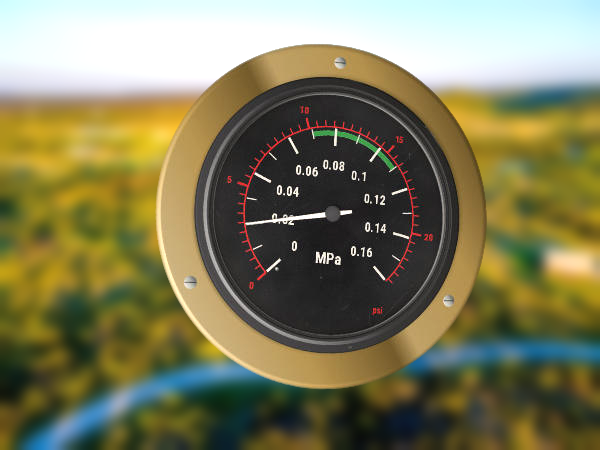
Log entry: 0.02 MPa
